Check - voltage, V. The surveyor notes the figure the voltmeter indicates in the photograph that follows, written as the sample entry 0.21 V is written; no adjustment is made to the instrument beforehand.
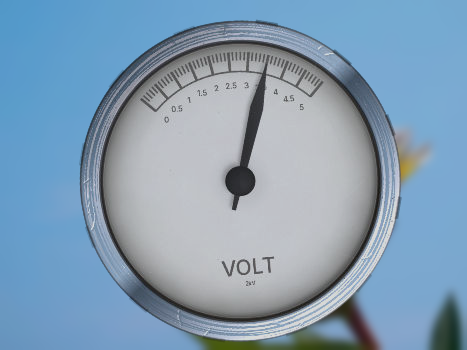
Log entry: 3.5 V
